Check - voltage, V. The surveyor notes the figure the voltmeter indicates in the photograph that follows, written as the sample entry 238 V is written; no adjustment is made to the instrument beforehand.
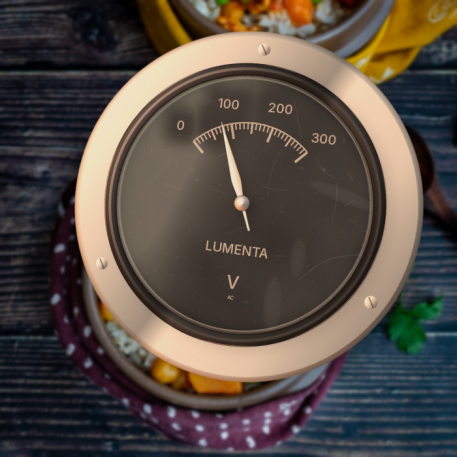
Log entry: 80 V
